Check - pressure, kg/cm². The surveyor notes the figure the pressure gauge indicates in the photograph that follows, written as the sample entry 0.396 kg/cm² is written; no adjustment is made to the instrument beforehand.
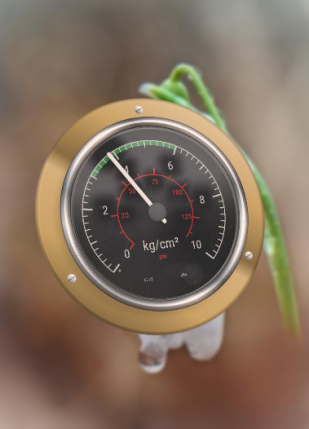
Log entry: 3.8 kg/cm²
